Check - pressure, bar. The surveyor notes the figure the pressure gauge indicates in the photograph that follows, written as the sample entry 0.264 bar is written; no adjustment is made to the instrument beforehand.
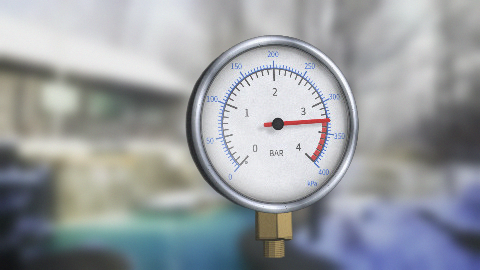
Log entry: 3.3 bar
